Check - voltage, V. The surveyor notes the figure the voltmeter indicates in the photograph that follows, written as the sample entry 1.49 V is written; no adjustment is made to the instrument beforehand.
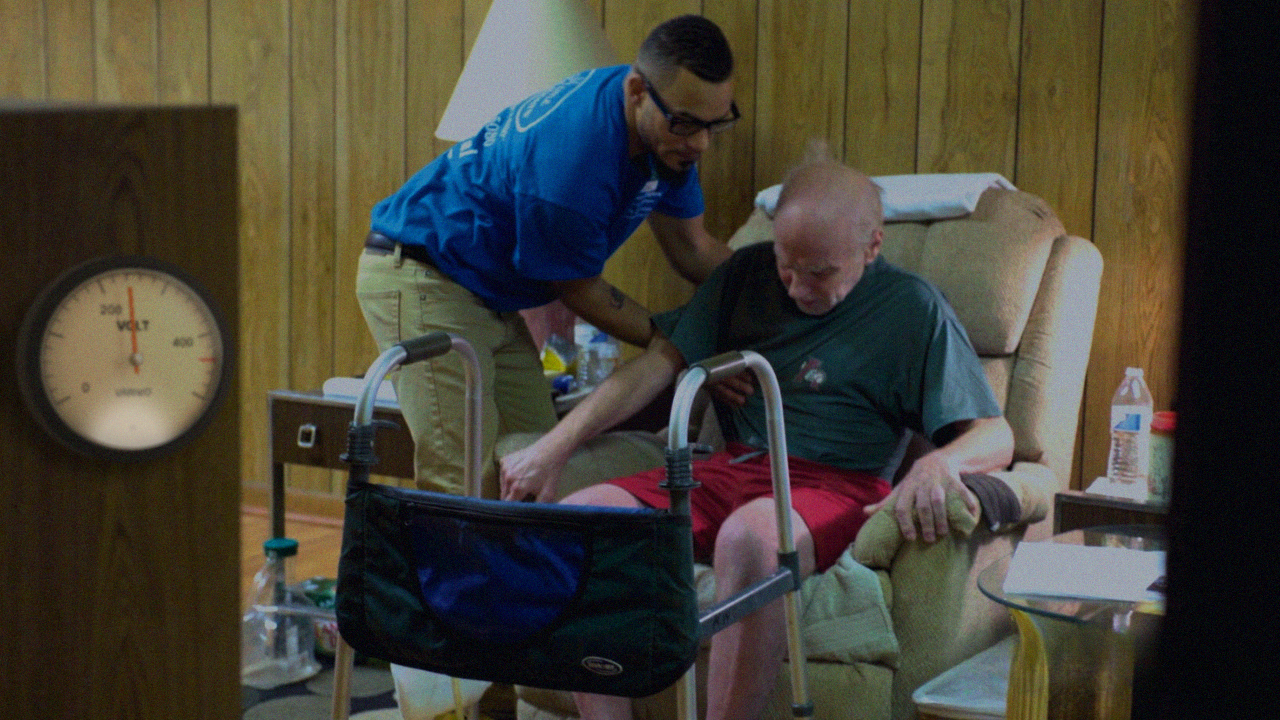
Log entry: 240 V
